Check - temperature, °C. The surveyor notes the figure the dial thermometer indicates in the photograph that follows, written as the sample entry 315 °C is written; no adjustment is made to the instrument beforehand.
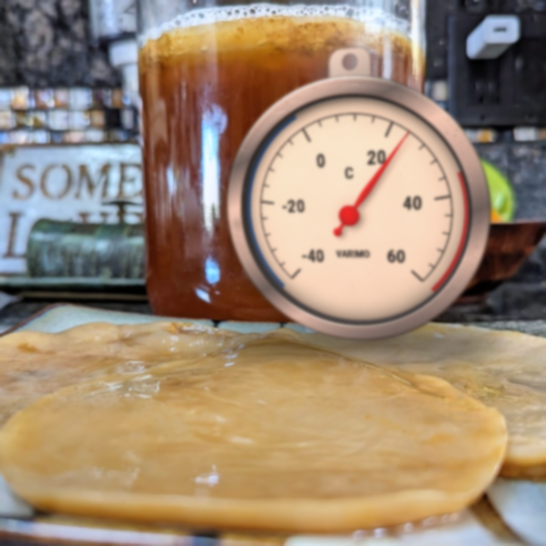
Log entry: 24 °C
